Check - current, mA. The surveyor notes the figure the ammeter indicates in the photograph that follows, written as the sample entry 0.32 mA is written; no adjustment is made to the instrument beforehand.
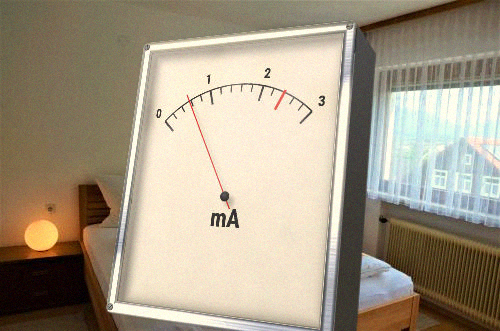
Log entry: 0.6 mA
